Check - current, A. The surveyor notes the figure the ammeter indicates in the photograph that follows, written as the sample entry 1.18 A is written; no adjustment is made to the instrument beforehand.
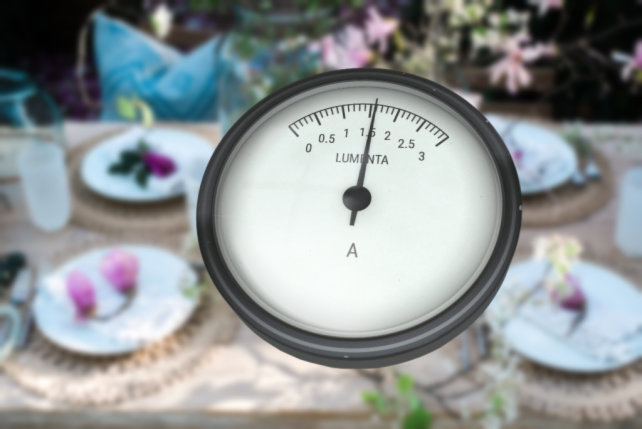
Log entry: 1.6 A
